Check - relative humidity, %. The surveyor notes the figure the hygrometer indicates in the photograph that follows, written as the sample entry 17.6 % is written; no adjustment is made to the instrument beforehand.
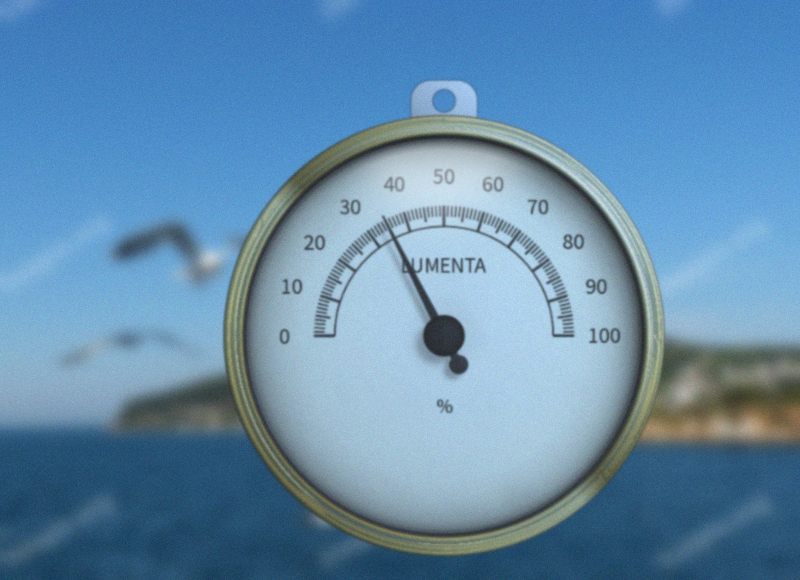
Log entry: 35 %
